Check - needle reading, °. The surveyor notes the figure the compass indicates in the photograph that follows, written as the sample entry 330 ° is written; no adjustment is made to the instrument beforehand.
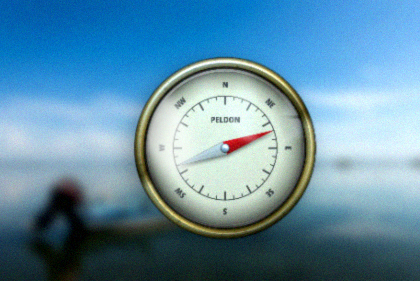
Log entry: 70 °
